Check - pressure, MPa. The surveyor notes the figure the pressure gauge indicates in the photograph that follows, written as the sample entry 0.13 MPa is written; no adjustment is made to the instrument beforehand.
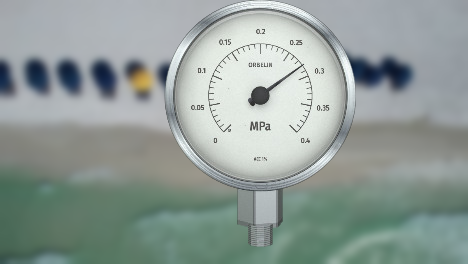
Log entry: 0.28 MPa
